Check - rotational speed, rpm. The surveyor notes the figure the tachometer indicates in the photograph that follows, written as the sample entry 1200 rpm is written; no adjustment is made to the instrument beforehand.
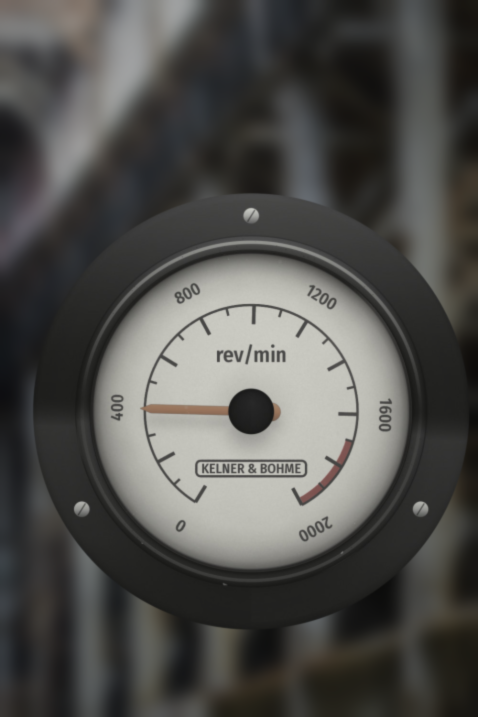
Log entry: 400 rpm
